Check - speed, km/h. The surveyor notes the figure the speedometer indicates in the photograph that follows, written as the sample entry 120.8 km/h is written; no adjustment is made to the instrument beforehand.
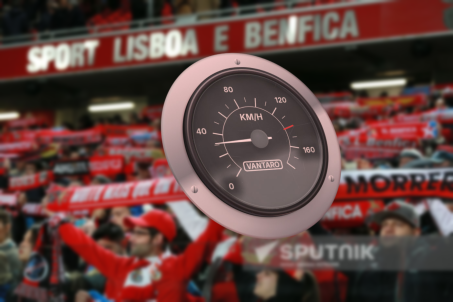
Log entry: 30 km/h
